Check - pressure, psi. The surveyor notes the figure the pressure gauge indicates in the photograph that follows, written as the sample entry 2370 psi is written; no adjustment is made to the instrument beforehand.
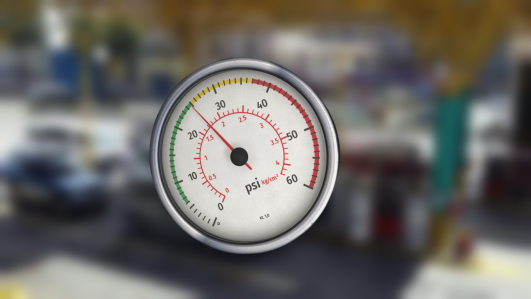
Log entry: 25 psi
